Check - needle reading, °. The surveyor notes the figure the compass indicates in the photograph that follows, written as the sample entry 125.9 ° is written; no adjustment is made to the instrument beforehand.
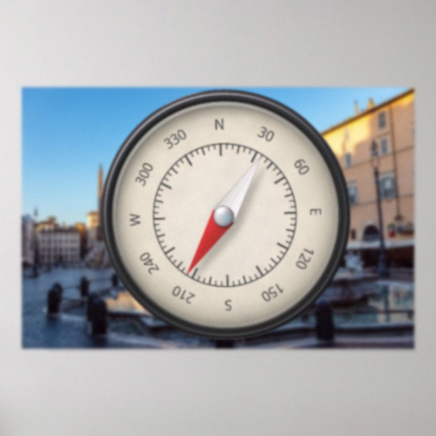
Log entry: 215 °
